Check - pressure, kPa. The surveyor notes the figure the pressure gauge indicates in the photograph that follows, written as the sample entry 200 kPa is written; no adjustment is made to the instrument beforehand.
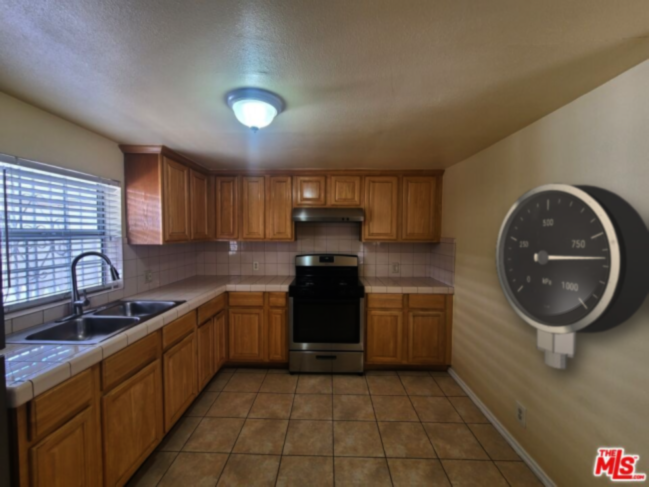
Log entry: 825 kPa
